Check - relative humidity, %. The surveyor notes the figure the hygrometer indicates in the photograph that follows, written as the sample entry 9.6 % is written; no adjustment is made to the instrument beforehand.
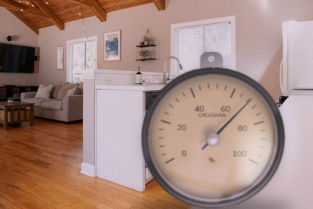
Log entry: 68 %
